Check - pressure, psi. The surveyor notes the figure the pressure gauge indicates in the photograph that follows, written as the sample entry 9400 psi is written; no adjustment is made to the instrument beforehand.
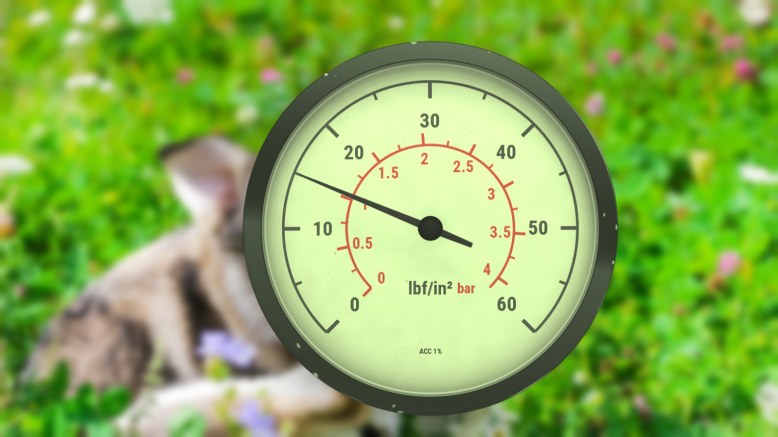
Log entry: 15 psi
